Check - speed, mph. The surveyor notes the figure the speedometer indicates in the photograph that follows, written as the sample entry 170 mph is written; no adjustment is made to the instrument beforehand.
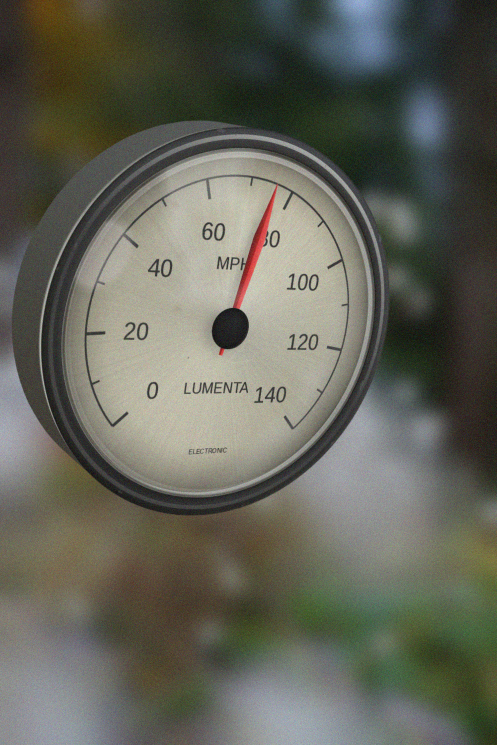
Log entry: 75 mph
